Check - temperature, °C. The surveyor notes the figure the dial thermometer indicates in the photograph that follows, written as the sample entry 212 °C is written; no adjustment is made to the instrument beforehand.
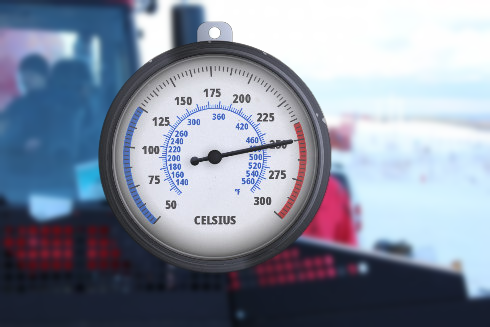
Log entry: 250 °C
